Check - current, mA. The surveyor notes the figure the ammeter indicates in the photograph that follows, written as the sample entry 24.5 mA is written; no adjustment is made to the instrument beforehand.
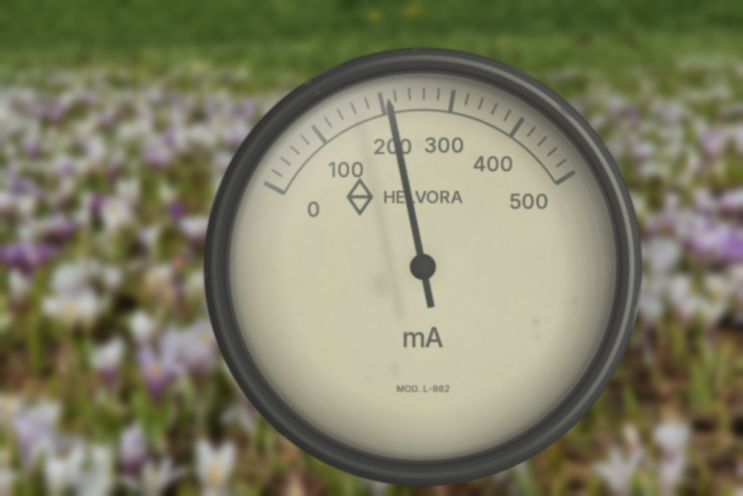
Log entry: 210 mA
